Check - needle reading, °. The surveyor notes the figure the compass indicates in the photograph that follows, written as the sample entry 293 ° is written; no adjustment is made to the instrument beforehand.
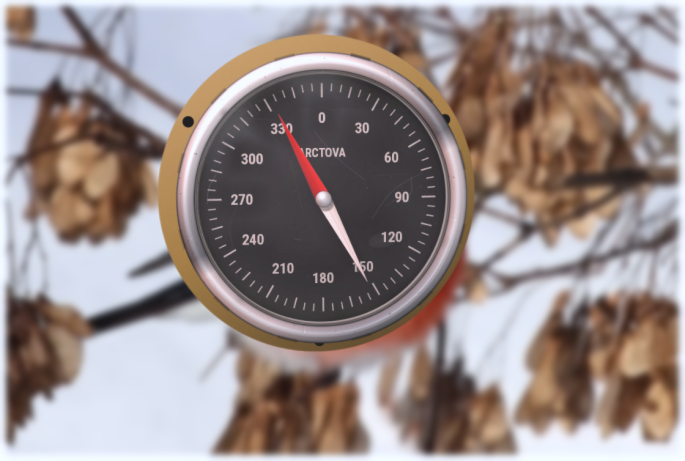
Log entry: 332.5 °
